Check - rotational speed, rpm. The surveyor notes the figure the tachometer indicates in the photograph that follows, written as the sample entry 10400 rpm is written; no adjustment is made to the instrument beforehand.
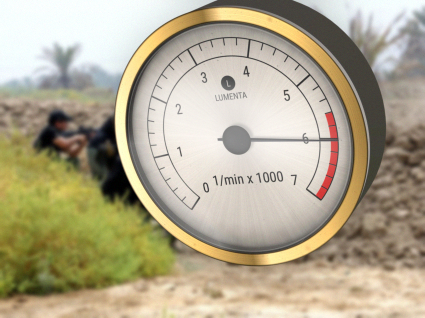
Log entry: 6000 rpm
